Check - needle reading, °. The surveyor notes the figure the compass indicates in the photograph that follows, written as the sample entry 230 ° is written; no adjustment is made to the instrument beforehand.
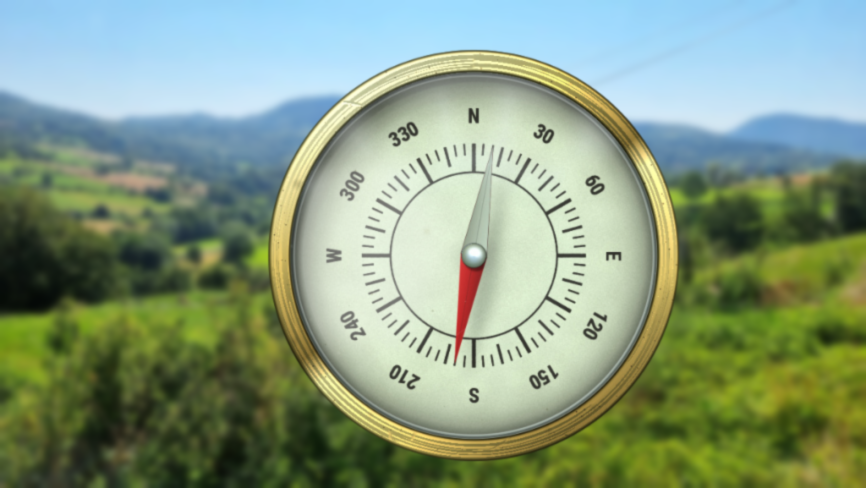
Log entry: 190 °
